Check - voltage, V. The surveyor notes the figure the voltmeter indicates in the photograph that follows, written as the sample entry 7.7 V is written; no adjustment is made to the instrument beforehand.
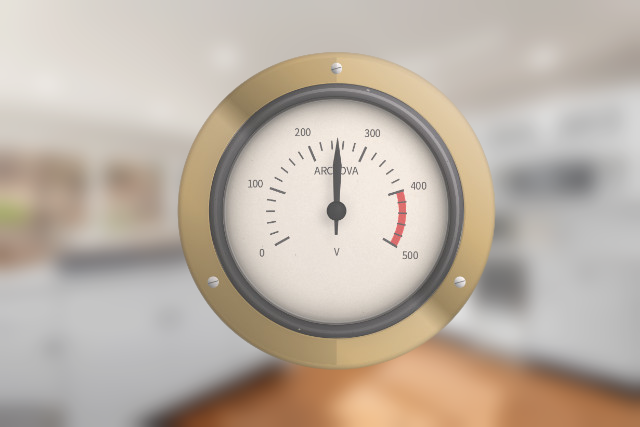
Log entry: 250 V
